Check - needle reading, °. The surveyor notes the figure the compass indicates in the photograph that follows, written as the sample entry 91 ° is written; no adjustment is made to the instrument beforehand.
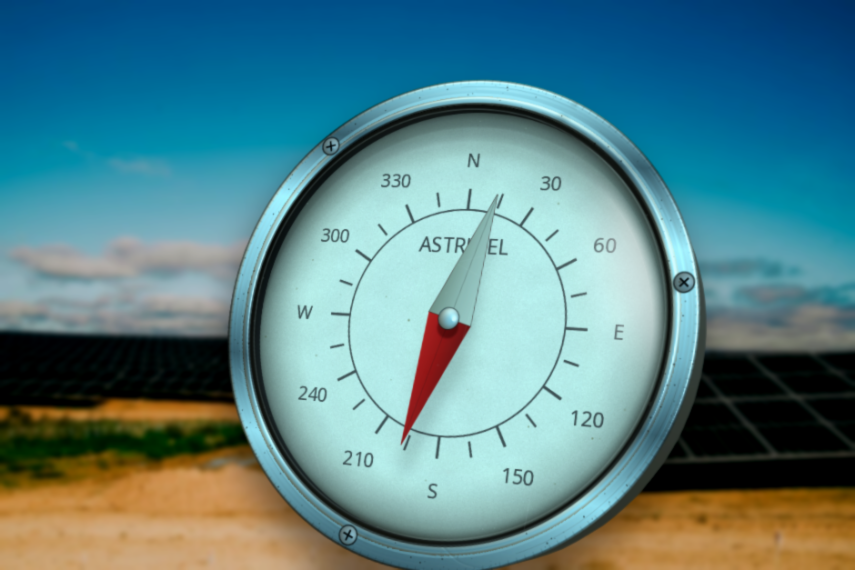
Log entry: 195 °
